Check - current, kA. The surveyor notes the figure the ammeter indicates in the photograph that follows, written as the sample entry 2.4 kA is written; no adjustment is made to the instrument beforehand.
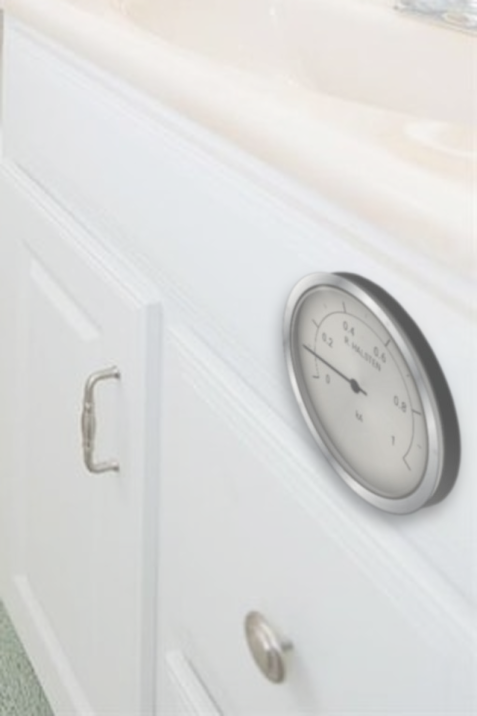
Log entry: 0.1 kA
